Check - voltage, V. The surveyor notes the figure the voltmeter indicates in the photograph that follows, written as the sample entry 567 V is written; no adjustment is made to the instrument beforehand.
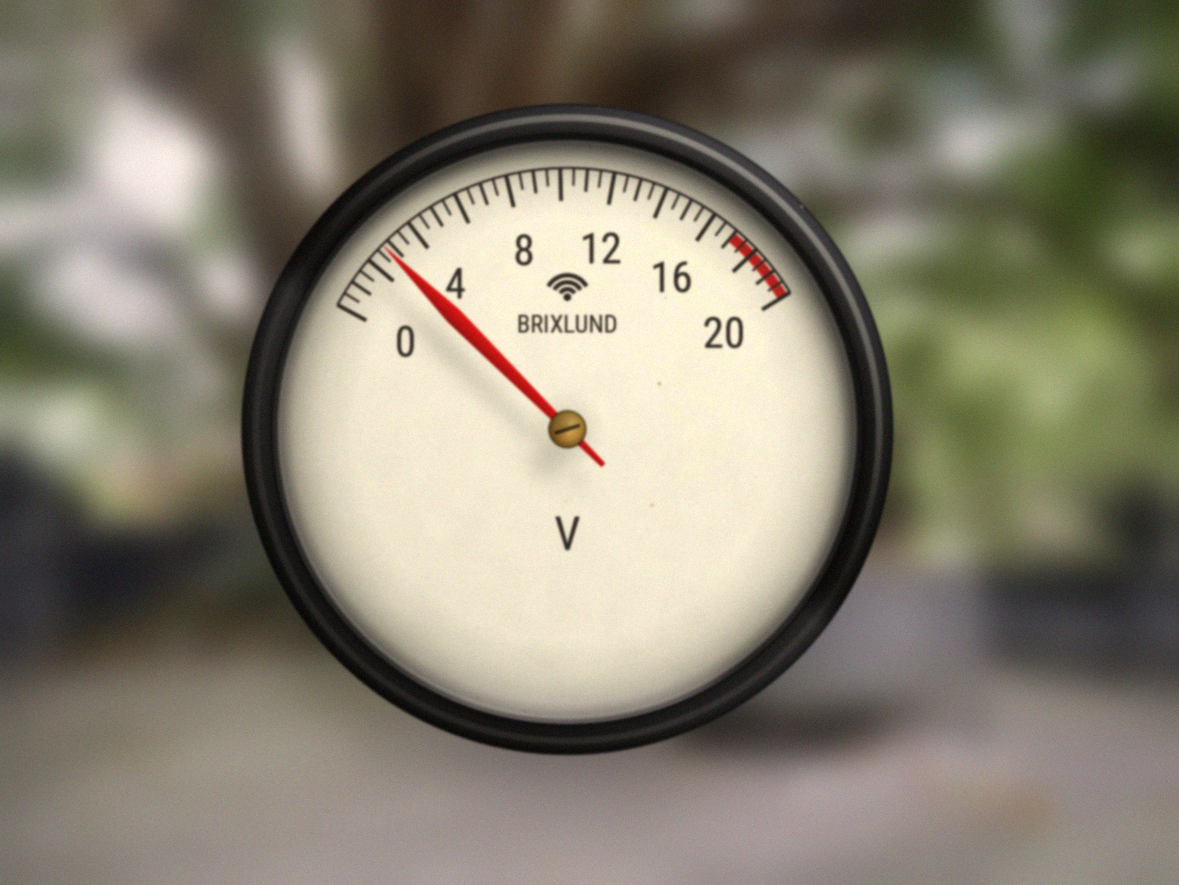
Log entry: 2.75 V
